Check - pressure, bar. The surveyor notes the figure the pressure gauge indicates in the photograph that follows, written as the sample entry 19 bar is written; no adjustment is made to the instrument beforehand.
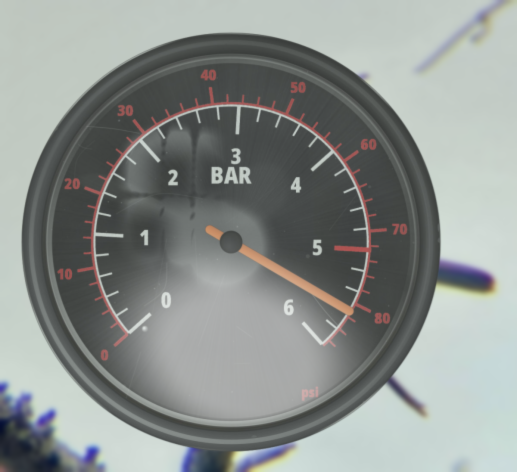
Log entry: 5.6 bar
